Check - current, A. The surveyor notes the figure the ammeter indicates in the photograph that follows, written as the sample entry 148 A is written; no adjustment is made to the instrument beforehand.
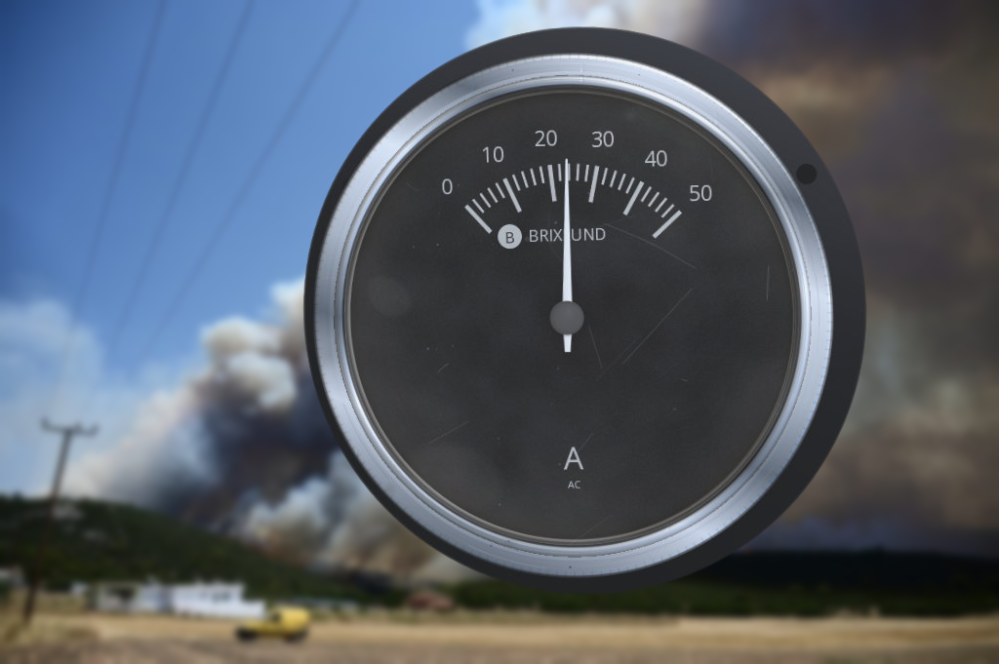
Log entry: 24 A
